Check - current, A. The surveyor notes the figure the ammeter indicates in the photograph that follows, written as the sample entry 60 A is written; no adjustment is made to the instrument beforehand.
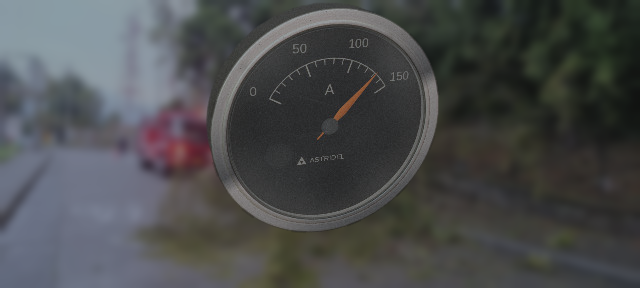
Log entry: 130 A
